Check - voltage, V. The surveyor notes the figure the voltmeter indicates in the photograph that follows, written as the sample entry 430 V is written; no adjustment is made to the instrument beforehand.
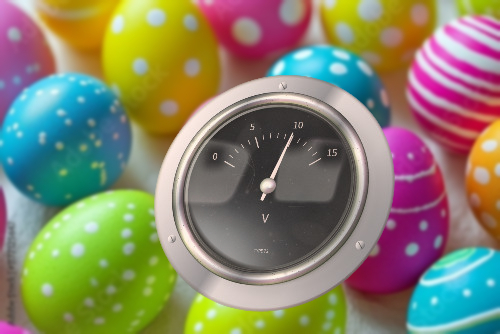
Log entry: 10 V
